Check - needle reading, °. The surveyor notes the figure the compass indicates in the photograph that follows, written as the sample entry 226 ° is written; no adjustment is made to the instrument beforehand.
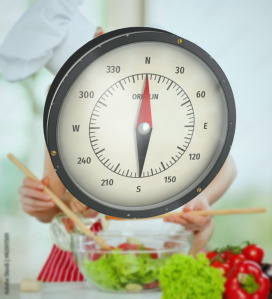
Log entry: 0 °
